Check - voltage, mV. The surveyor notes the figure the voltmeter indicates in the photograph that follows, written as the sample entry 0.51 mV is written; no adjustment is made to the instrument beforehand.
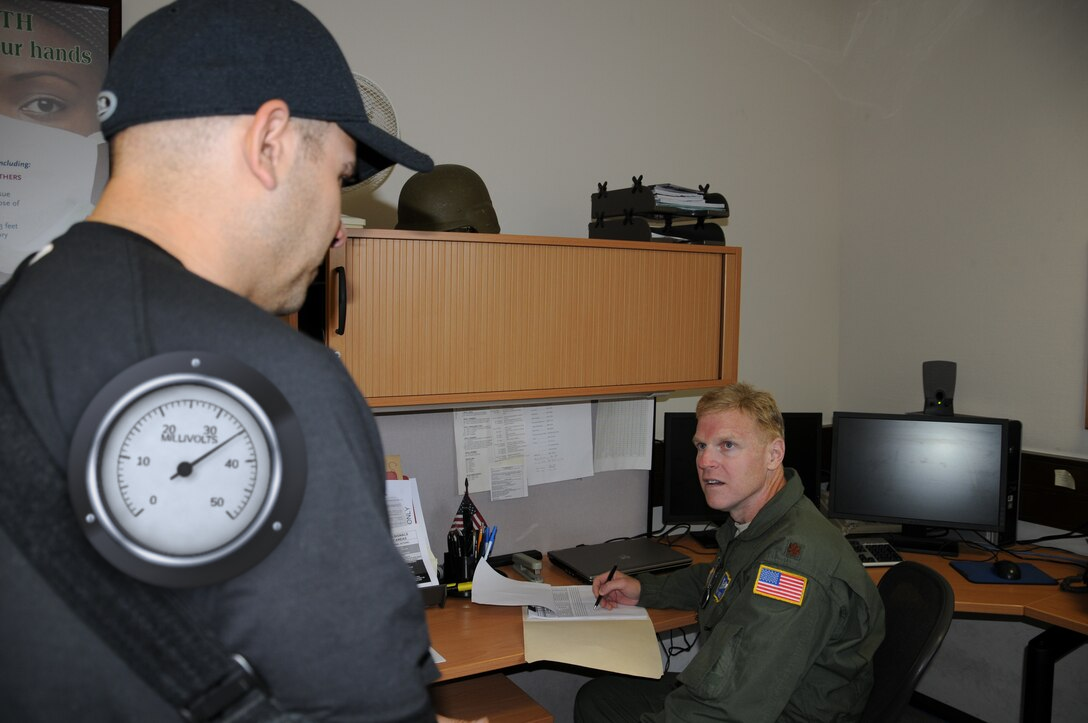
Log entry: 35 mV
